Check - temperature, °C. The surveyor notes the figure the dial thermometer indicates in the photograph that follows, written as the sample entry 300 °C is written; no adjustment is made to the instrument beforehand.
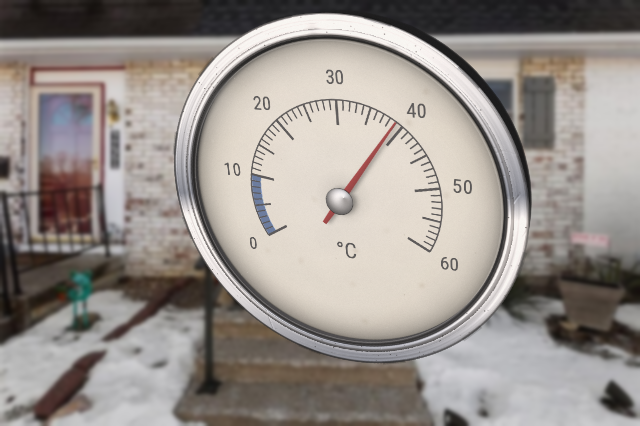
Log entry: 39 °C
